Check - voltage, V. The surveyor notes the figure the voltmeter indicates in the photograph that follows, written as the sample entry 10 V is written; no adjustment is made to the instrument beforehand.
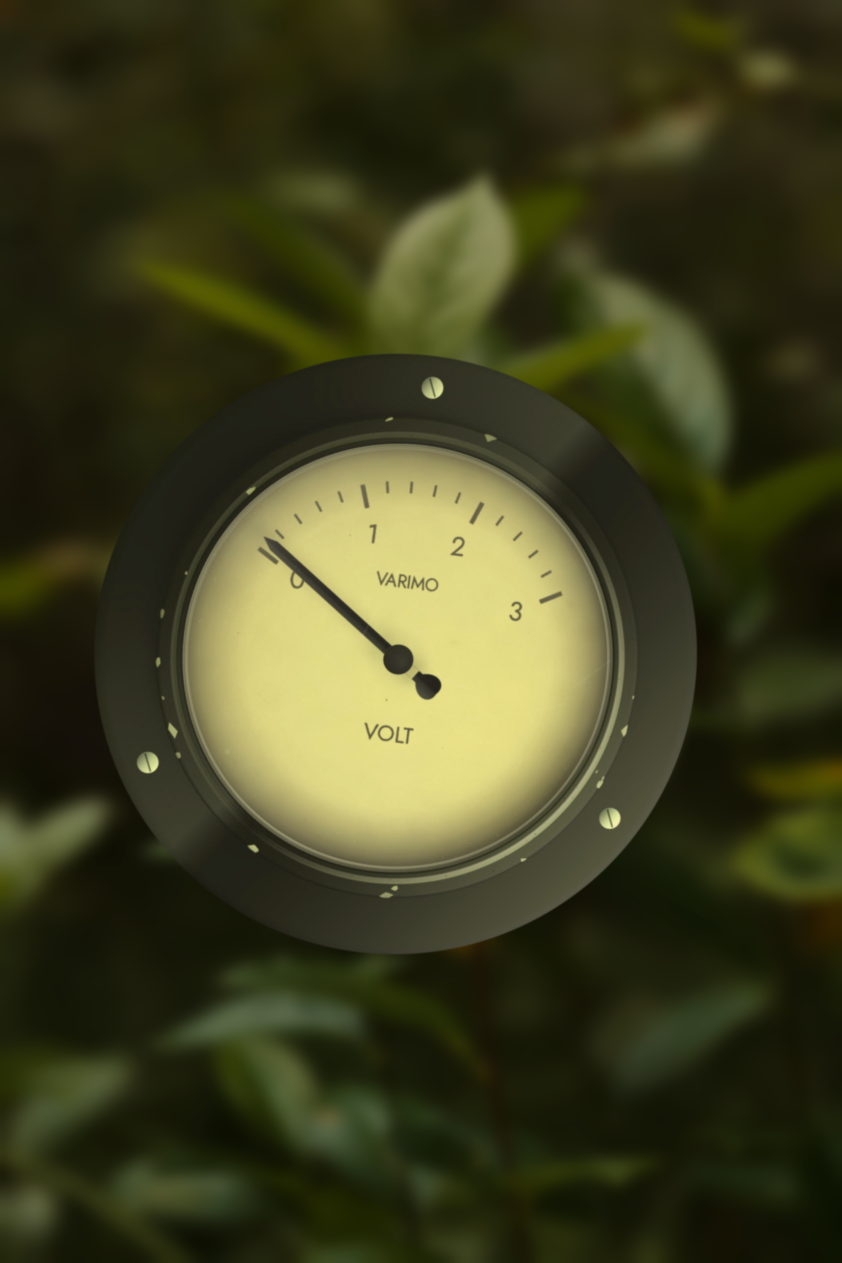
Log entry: 0.1 V
